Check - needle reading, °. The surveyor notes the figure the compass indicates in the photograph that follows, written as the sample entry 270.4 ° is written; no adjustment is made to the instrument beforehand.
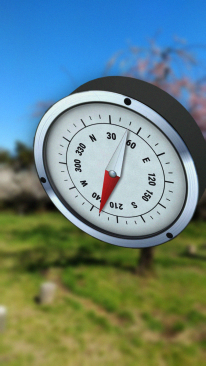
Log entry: 230 °
